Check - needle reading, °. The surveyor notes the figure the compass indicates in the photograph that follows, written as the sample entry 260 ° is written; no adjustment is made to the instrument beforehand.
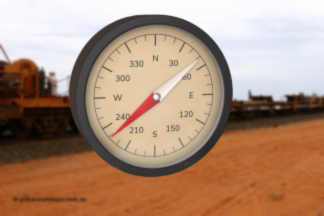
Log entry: 230 °
